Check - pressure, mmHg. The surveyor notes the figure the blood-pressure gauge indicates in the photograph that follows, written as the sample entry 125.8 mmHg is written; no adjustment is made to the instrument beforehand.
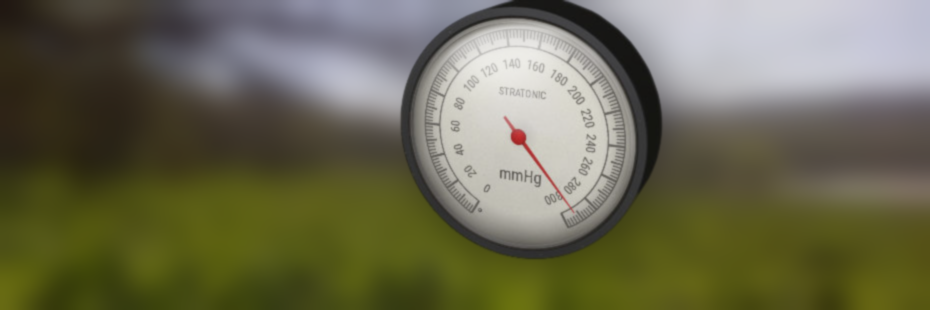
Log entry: 290 mmHg
